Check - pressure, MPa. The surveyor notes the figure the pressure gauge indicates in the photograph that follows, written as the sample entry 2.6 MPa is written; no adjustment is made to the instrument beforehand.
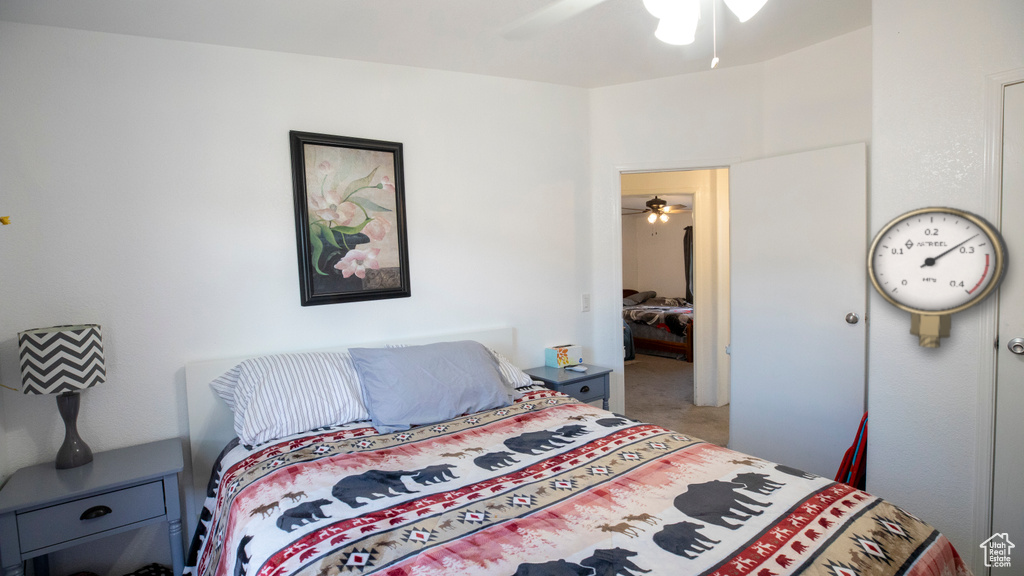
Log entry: 0.28 MPa
